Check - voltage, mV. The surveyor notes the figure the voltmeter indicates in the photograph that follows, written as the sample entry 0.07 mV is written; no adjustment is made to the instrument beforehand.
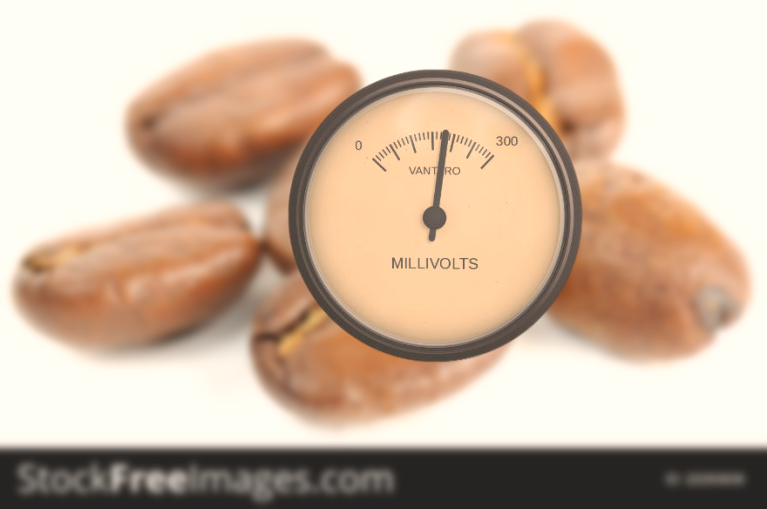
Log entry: 180 mV
